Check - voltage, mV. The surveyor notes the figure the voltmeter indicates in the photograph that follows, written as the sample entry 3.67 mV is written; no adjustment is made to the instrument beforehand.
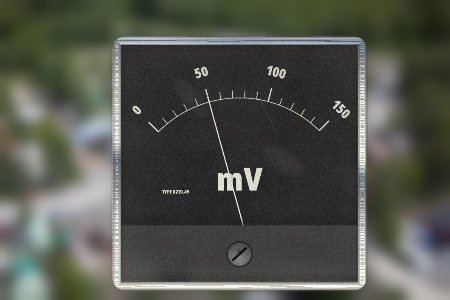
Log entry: 50 mV
